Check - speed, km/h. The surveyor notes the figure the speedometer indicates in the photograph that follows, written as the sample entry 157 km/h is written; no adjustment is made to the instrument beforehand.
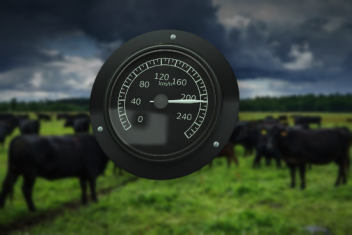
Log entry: 210 km/h
